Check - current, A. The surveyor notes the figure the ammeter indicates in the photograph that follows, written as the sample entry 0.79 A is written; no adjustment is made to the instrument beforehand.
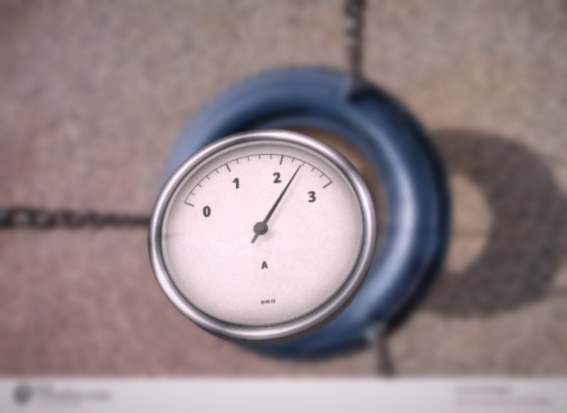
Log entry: 2.4 A
